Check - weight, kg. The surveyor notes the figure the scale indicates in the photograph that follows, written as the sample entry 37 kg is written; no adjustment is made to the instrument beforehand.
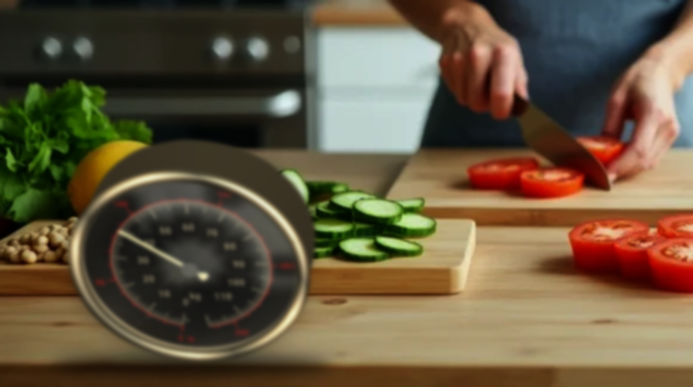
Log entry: 40 kg
